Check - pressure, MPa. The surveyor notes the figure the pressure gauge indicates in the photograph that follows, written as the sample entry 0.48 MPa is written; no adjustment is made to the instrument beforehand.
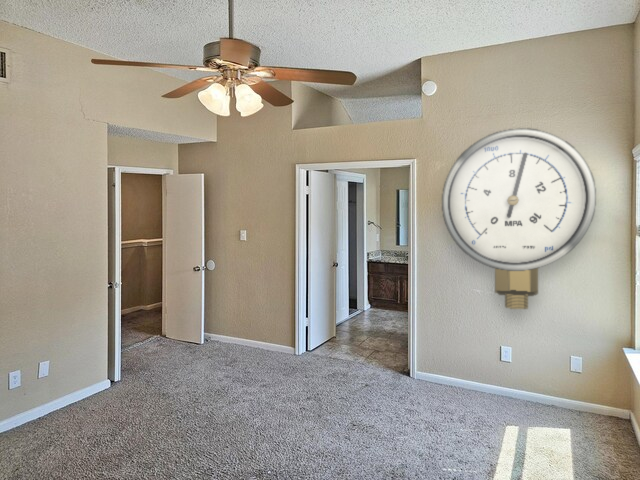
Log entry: 9 MPa
